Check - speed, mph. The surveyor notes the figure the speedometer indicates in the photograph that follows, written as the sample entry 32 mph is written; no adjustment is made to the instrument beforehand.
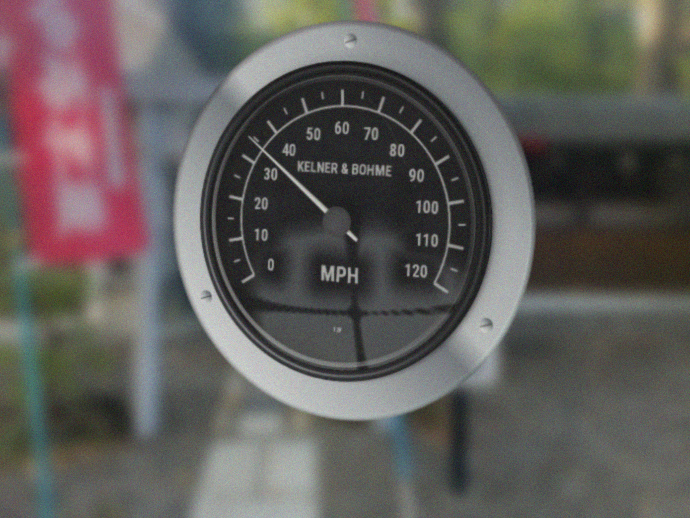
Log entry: 35 mph
